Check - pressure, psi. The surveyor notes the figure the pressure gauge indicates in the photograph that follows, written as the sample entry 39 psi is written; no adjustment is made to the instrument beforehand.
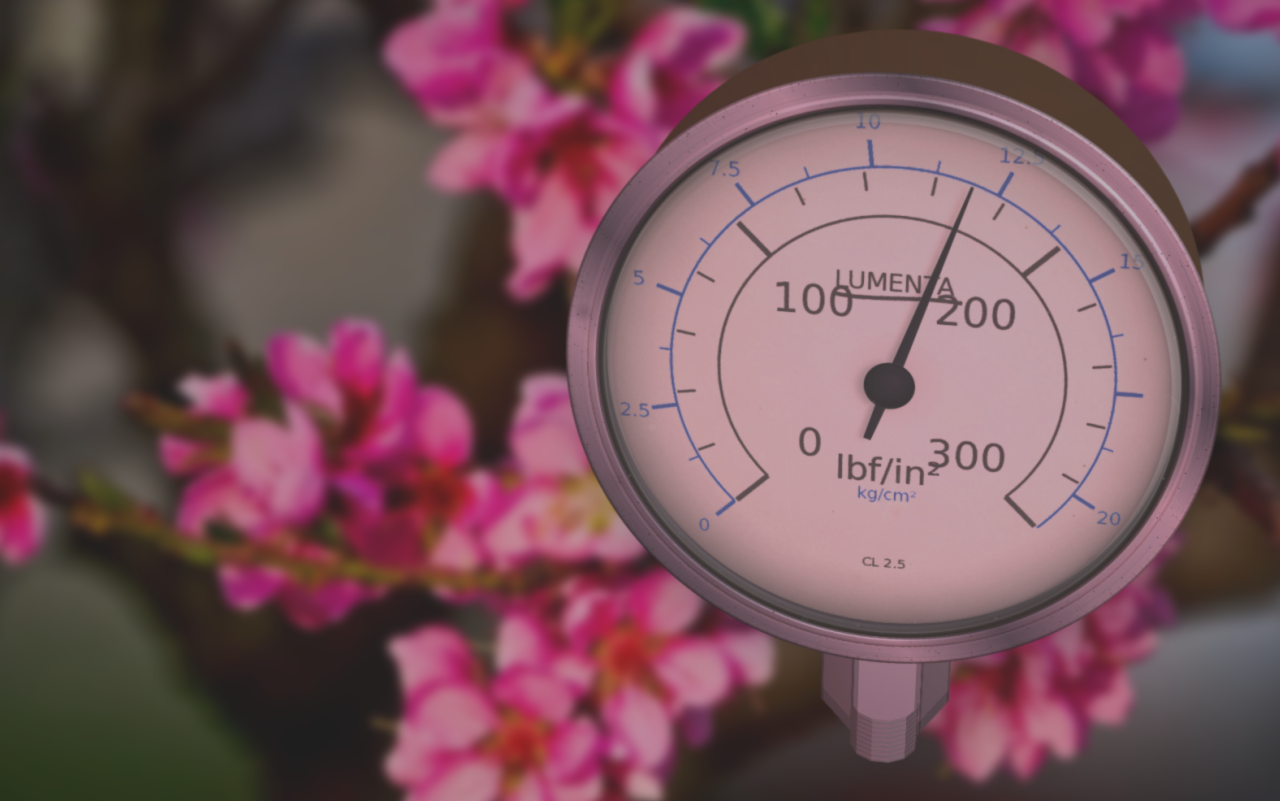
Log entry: 170 psi
